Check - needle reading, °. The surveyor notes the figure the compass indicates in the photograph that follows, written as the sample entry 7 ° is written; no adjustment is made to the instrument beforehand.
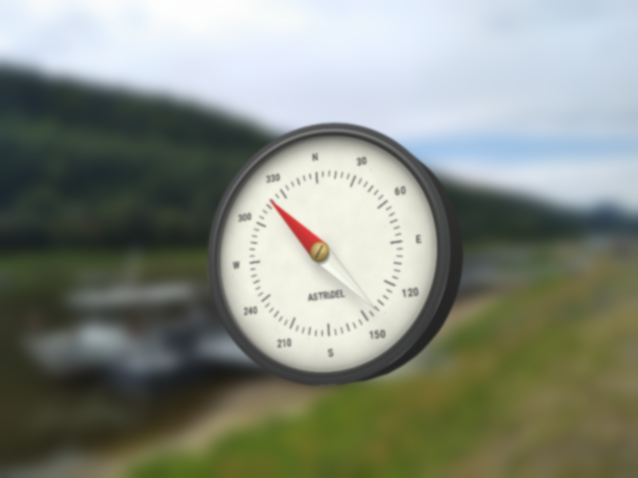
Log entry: 320 °
